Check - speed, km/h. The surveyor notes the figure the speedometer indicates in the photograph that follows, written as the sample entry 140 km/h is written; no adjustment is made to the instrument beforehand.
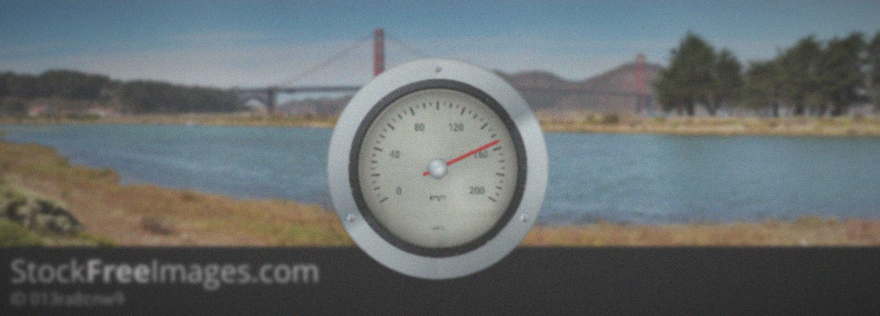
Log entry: 155 km/h
